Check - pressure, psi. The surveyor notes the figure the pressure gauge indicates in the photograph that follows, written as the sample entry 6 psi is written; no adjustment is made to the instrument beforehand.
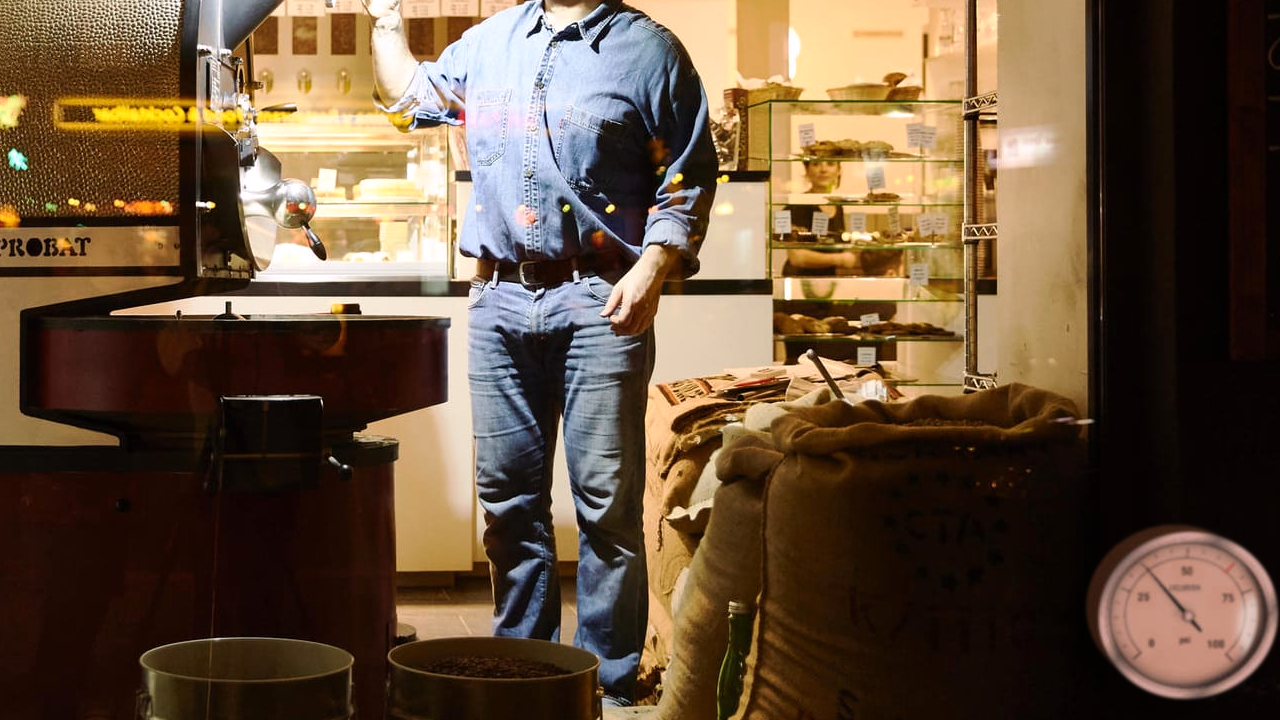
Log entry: 35 psi
